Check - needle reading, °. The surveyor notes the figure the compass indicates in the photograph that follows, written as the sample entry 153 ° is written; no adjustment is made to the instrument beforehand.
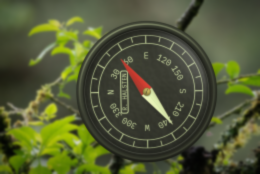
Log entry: 52.5 °
